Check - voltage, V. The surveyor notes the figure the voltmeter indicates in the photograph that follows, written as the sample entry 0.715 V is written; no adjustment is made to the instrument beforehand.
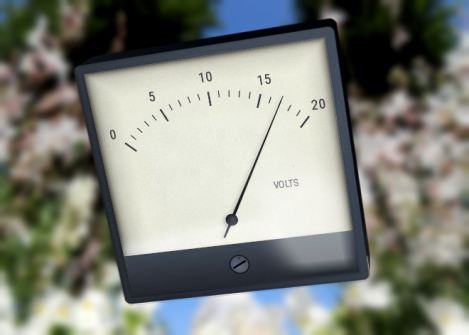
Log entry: 17 V
